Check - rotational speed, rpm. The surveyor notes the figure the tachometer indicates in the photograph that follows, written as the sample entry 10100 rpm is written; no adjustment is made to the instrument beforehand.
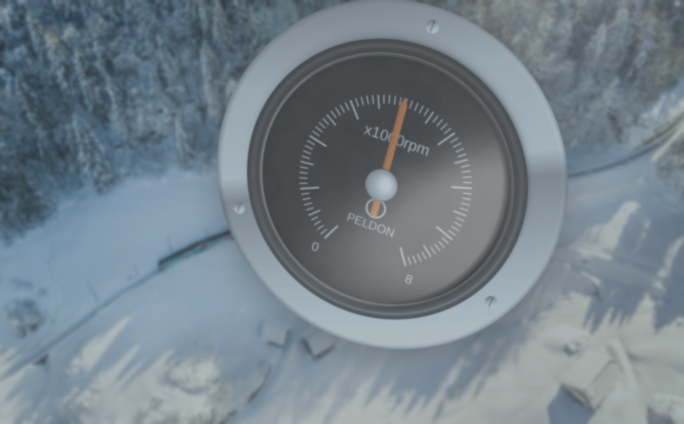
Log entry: 4000 rpm
